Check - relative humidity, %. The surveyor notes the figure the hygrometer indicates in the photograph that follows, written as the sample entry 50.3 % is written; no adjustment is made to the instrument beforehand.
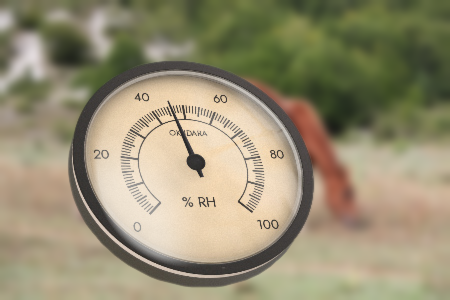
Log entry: 45 %
